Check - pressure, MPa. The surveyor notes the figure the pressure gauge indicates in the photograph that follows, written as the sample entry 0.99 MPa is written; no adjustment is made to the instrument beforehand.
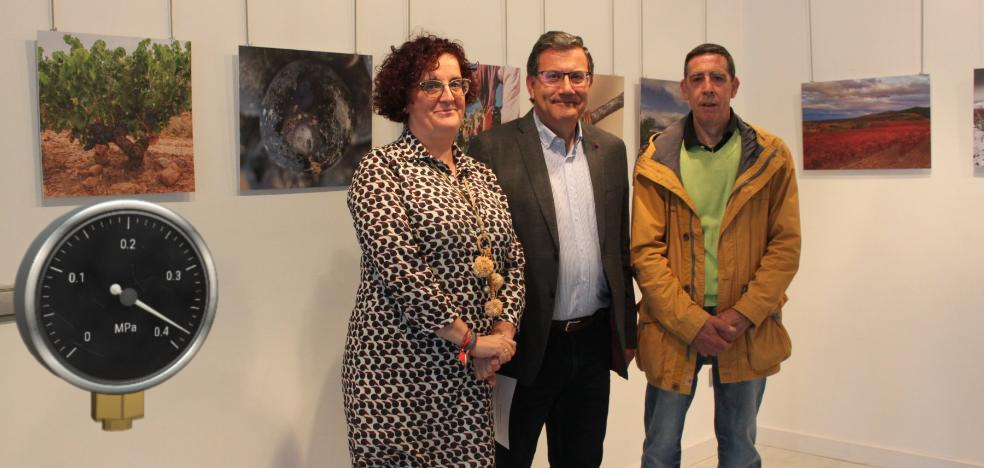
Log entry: 0.38 MPa
